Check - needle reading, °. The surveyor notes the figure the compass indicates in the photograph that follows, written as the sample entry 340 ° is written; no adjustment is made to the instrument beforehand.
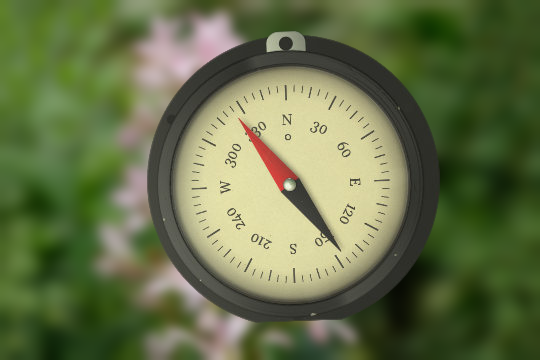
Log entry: 325 °
